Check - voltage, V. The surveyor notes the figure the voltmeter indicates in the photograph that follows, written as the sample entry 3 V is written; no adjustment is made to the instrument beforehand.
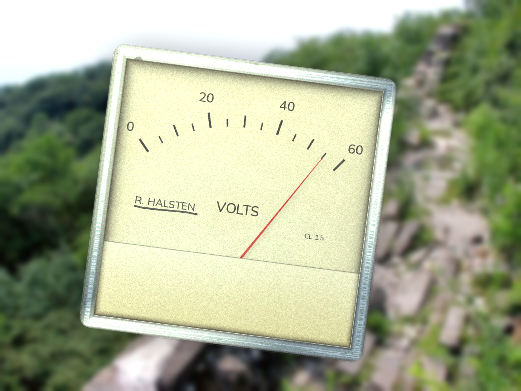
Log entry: 55 V
